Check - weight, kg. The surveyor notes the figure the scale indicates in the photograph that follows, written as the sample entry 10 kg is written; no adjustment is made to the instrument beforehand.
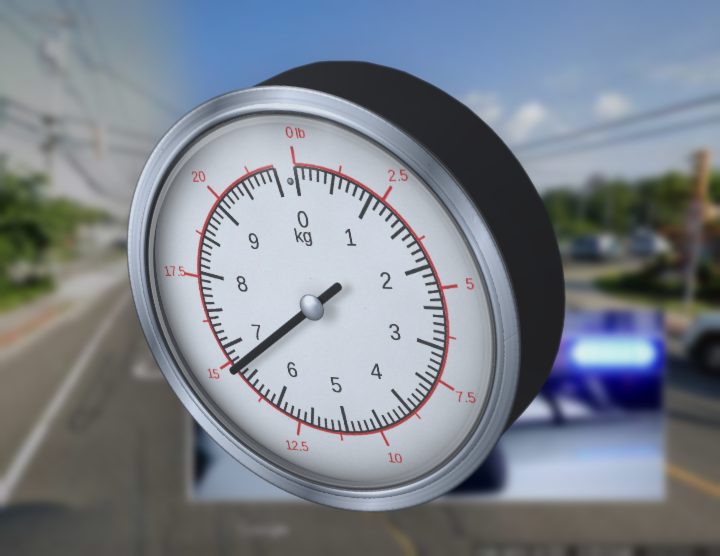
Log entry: 6.7 kg
